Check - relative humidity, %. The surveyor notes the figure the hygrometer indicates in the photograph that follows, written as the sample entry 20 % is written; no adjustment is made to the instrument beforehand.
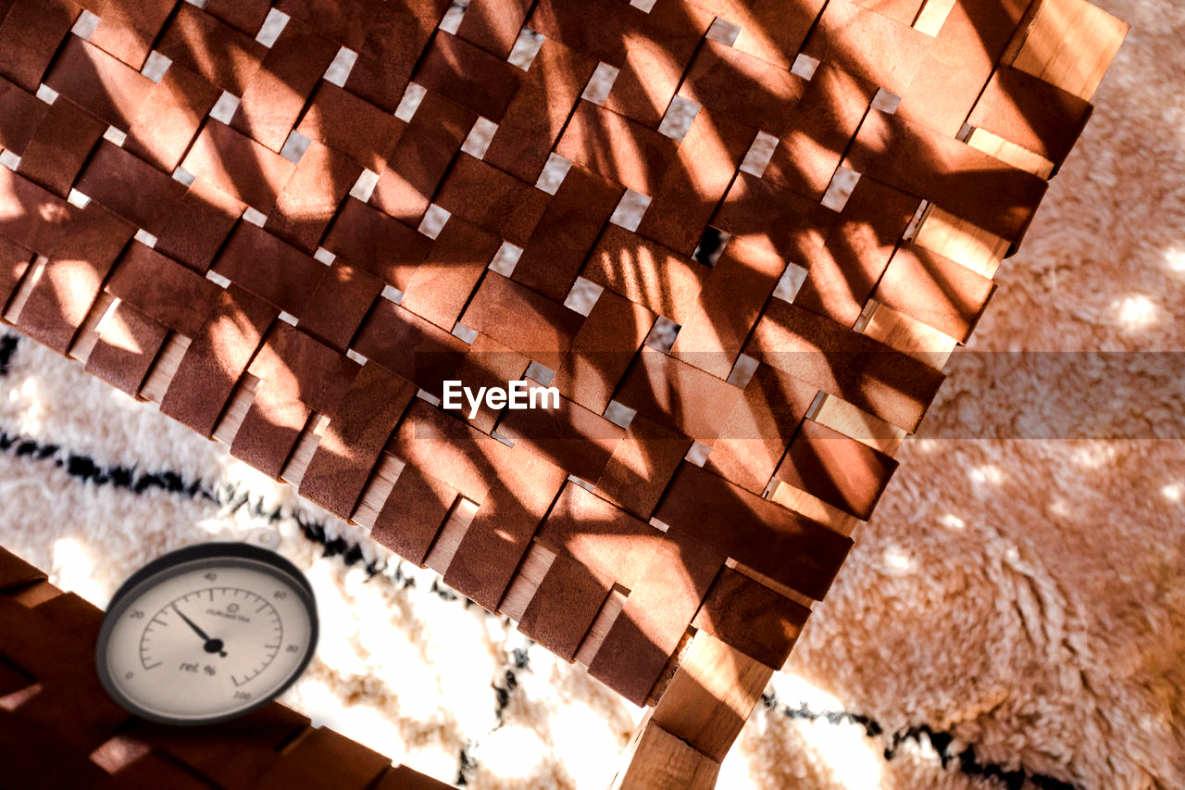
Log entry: 28 %
